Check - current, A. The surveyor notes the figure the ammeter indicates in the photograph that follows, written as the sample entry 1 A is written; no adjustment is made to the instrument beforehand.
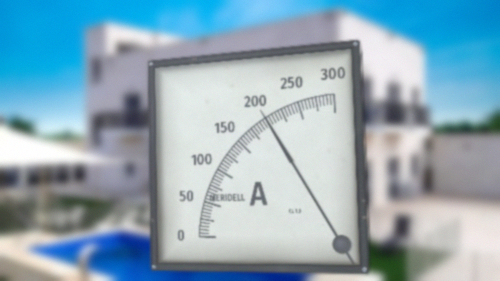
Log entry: 200 A
